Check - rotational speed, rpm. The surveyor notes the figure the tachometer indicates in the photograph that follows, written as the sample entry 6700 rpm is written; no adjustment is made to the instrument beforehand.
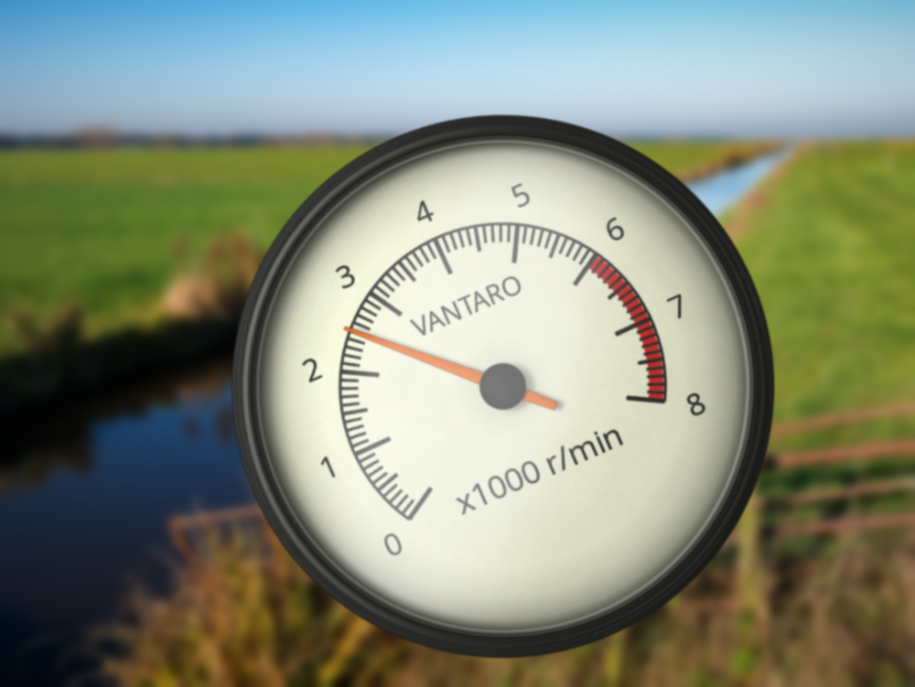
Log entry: 2500 rpm
